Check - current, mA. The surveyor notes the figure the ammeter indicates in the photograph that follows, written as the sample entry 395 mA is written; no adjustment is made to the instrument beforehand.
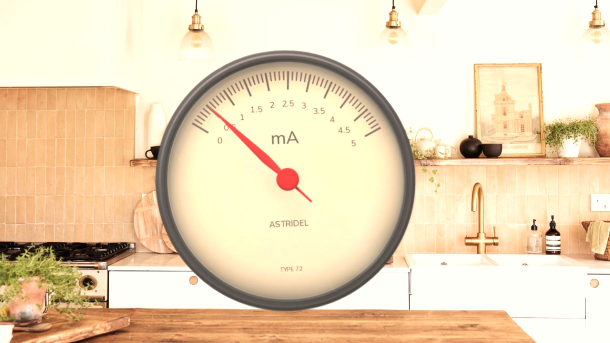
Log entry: 0.5 mA
